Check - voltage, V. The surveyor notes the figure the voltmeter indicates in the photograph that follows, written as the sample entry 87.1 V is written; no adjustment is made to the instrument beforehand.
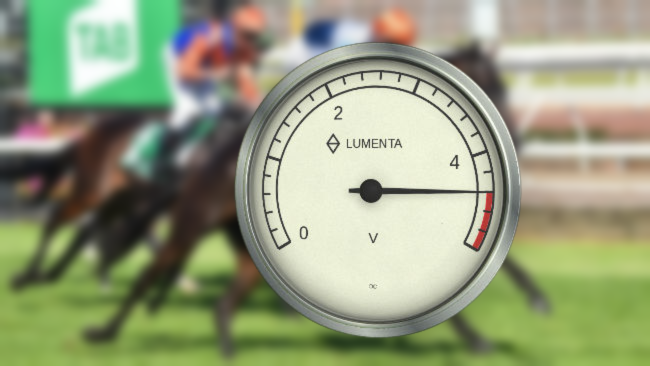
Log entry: 4.4 V
